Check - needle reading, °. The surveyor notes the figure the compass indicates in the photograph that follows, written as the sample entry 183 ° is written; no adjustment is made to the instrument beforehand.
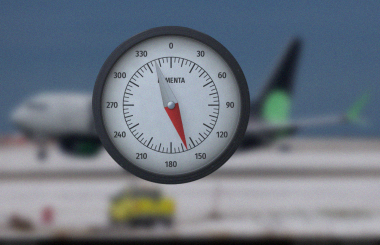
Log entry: 160 °
